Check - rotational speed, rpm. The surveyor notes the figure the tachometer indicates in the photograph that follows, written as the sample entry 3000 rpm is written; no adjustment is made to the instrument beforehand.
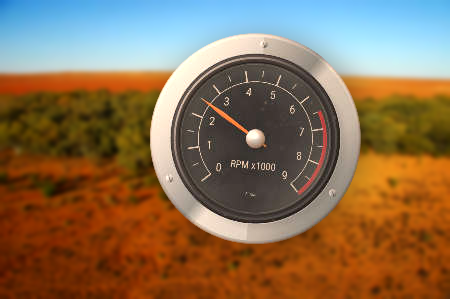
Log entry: 2500 rpm
